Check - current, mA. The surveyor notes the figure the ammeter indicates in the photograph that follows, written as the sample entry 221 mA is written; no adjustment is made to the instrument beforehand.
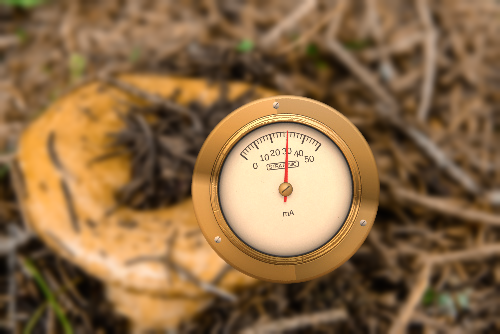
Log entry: 30 mA
